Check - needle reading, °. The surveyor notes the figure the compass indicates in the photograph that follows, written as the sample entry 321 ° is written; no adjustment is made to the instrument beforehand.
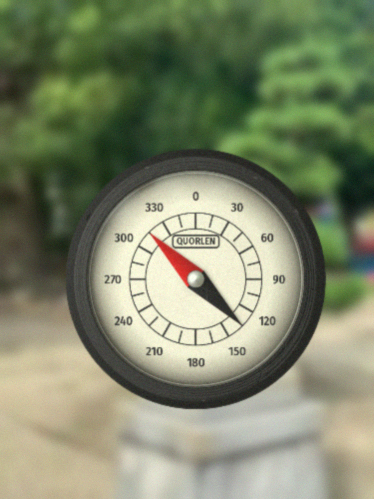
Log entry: 315 °
